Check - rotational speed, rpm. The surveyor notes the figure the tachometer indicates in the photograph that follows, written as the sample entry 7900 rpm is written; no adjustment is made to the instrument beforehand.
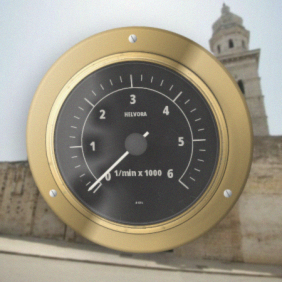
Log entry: 100 rpm
